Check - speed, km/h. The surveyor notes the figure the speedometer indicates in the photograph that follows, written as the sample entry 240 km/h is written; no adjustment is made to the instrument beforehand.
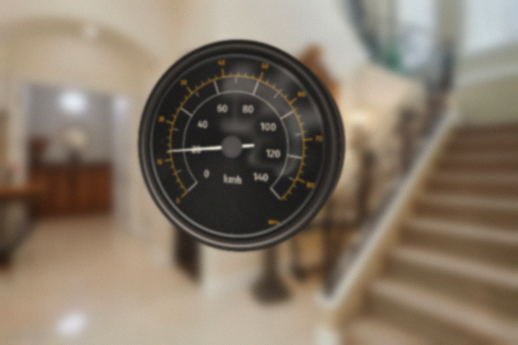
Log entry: 20 km/h
